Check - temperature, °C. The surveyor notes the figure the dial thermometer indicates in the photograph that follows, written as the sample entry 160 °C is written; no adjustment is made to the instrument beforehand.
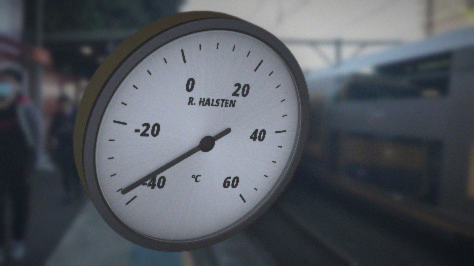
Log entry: -36 °C
